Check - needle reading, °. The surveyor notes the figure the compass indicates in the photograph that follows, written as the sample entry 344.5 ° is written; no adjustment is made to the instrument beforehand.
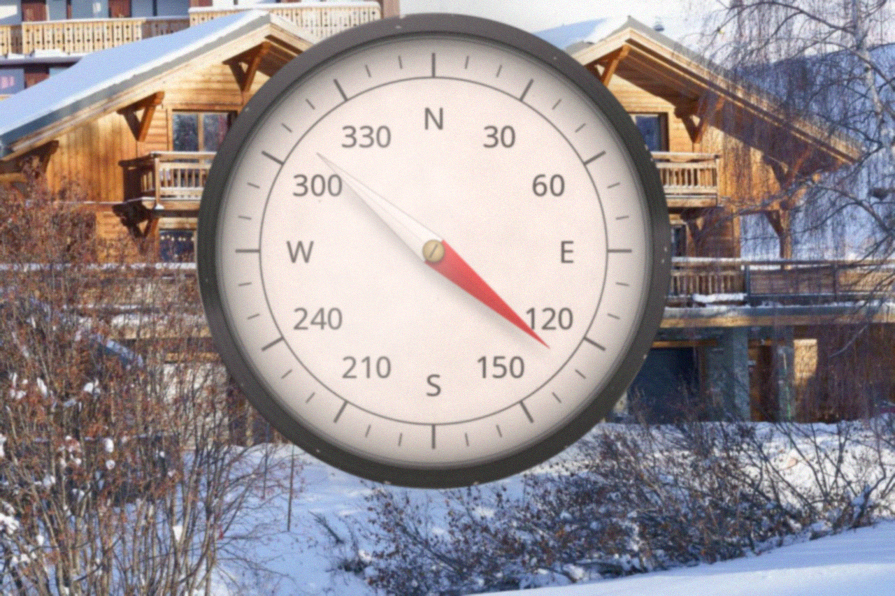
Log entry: 130 °
